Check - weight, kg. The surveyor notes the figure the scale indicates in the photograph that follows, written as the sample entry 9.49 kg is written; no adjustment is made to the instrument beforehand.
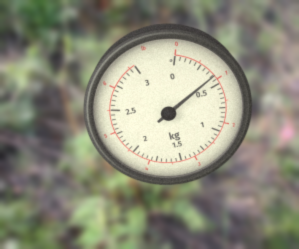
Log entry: 0.4 kg
